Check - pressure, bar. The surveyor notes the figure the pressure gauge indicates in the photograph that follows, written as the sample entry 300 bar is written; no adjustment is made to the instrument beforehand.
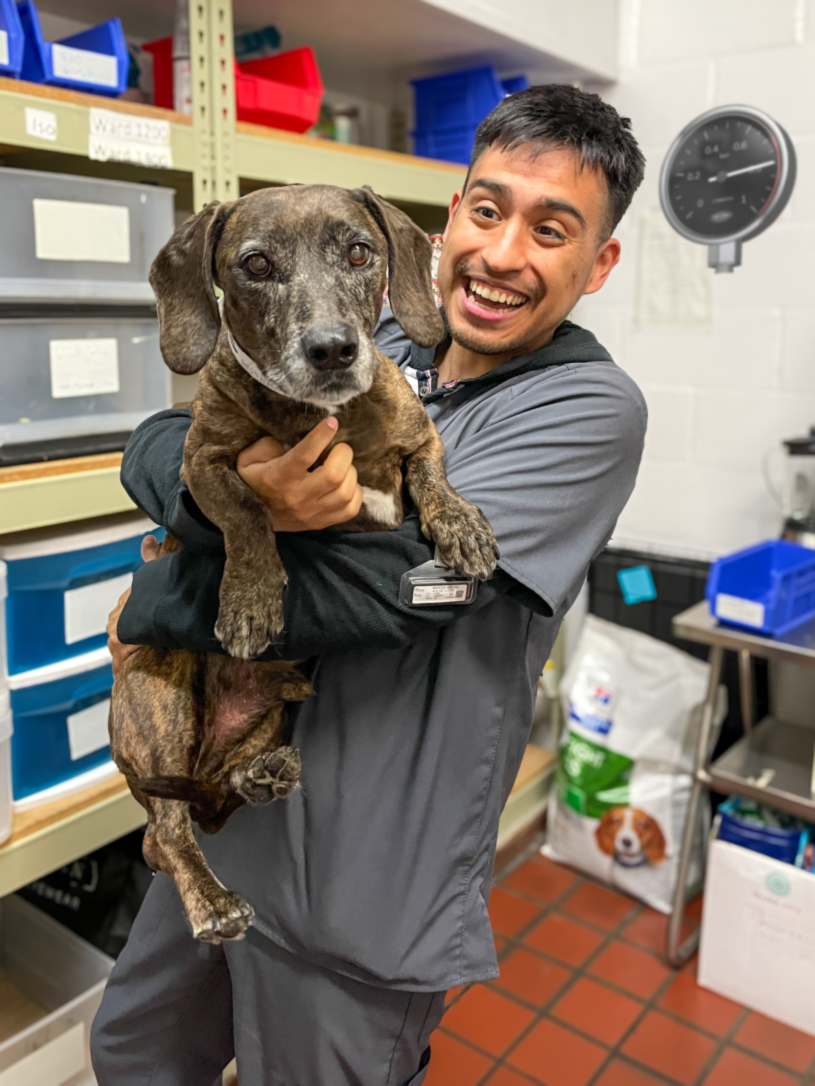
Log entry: 0.8 bar
